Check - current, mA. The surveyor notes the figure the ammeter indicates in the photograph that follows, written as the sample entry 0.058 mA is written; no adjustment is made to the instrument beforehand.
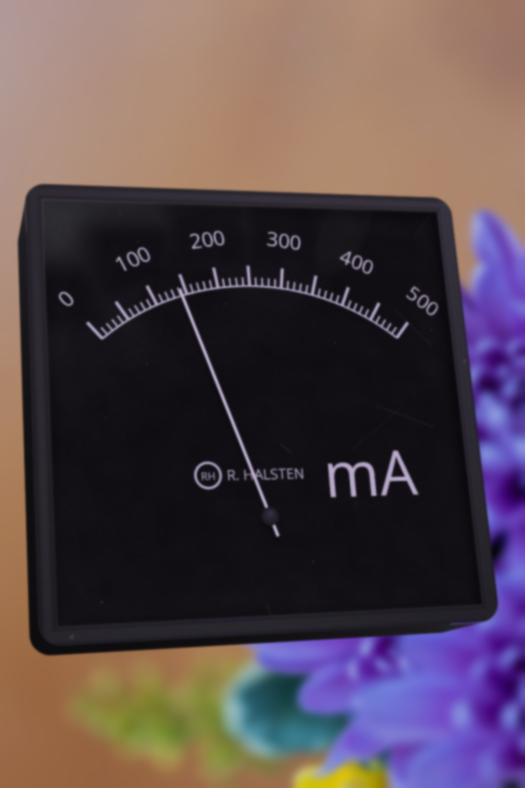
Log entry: 140 mA
